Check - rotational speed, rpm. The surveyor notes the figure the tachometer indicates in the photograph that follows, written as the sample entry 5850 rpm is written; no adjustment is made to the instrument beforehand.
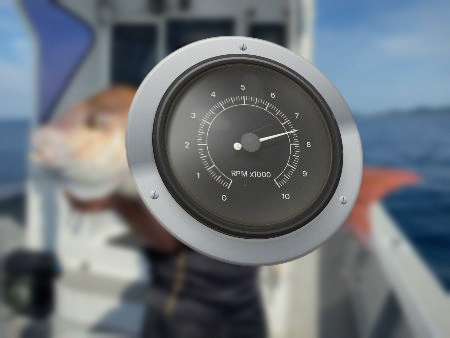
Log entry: 7500 rpm
